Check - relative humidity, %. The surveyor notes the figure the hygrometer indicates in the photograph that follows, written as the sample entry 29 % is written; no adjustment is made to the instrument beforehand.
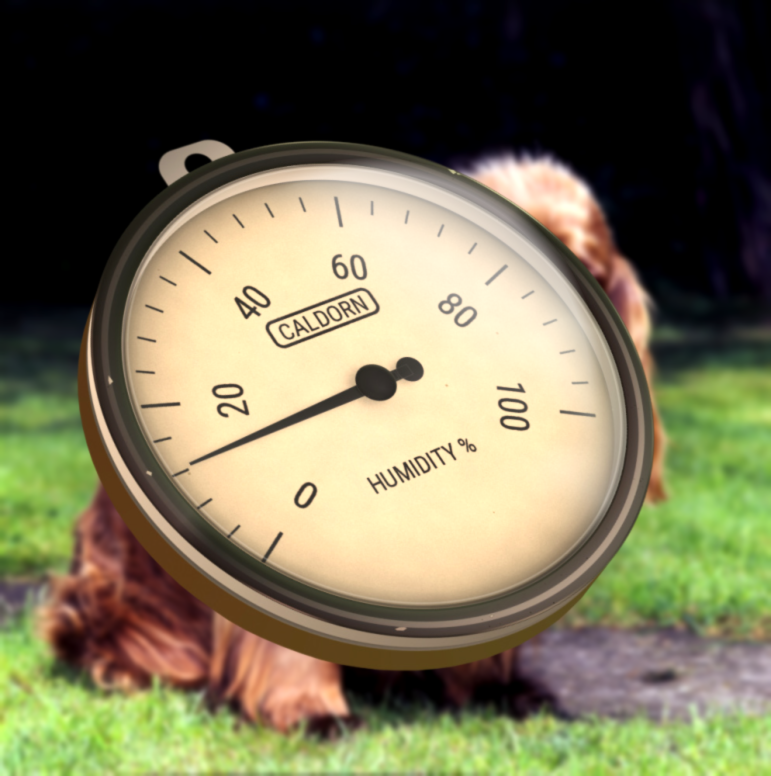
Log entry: 12 %
